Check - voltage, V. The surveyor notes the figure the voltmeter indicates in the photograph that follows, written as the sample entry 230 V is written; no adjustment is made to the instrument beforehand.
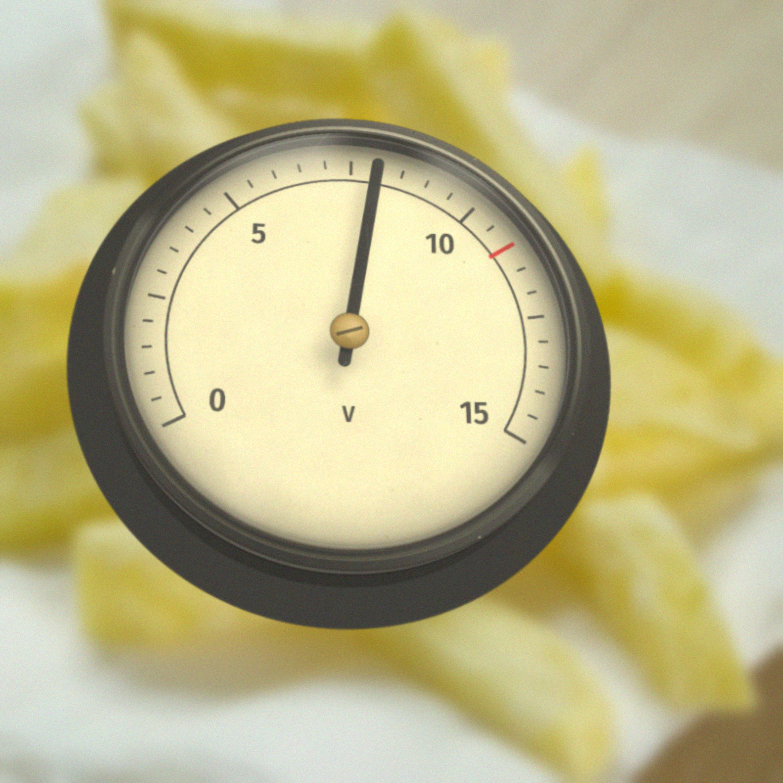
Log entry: 8 V
